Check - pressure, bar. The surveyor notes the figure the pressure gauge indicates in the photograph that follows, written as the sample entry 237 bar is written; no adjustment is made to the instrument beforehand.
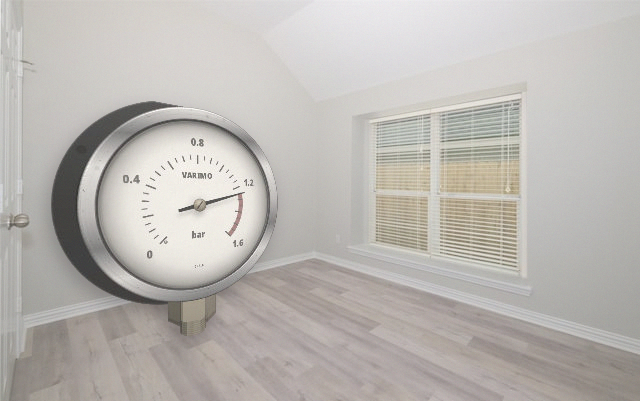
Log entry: 1.25 bar
